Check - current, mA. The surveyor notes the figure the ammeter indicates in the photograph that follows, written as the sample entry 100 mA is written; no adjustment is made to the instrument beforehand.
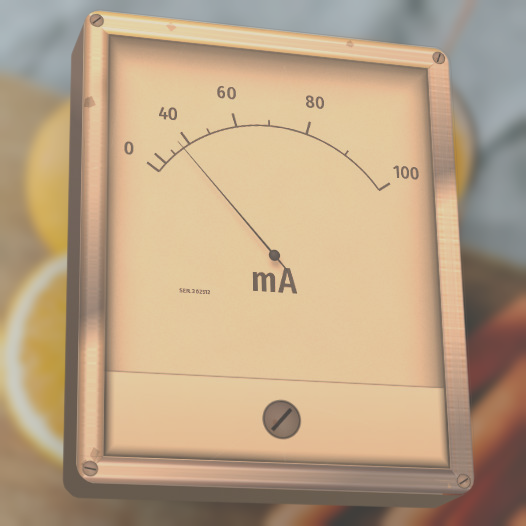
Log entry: 35 mA
